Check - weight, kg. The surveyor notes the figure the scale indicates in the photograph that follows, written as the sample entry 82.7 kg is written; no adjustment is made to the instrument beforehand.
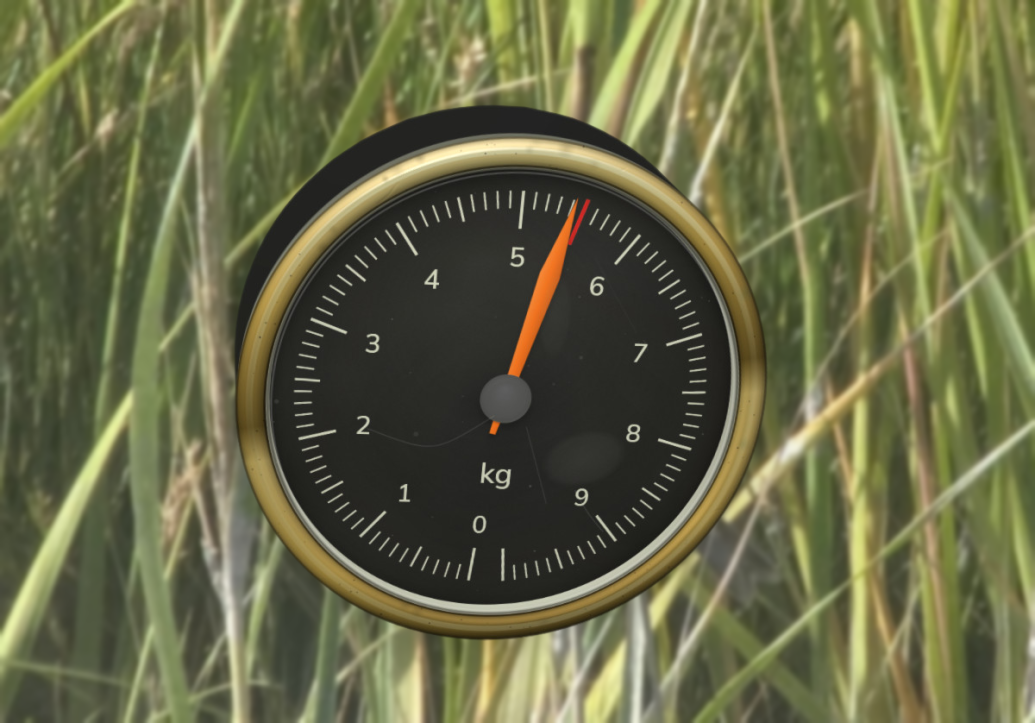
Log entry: 5.4 kg
